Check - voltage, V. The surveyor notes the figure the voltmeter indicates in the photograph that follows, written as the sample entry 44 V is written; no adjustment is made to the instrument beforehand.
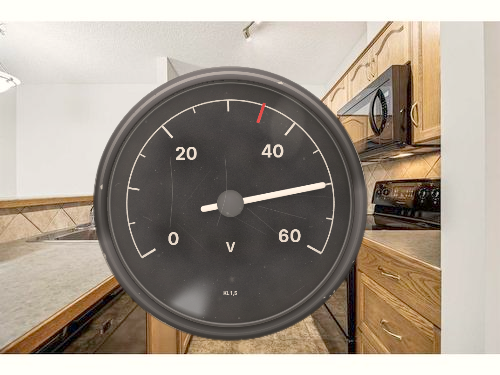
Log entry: 50 V
